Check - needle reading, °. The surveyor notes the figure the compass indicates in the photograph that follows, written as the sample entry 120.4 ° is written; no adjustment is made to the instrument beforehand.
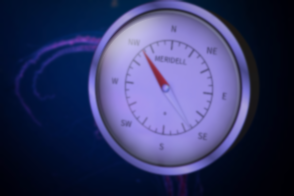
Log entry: 320 °
